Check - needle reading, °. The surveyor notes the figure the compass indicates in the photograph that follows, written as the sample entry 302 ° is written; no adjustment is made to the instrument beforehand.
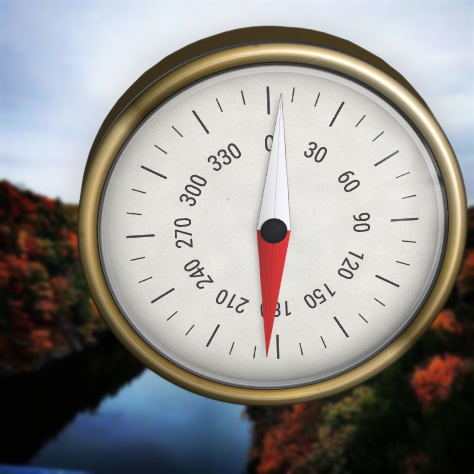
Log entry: 185 °
